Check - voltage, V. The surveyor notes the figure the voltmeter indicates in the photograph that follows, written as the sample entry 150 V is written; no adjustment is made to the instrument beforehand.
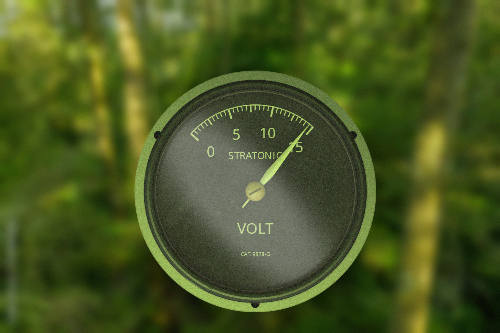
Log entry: 14.5 V
